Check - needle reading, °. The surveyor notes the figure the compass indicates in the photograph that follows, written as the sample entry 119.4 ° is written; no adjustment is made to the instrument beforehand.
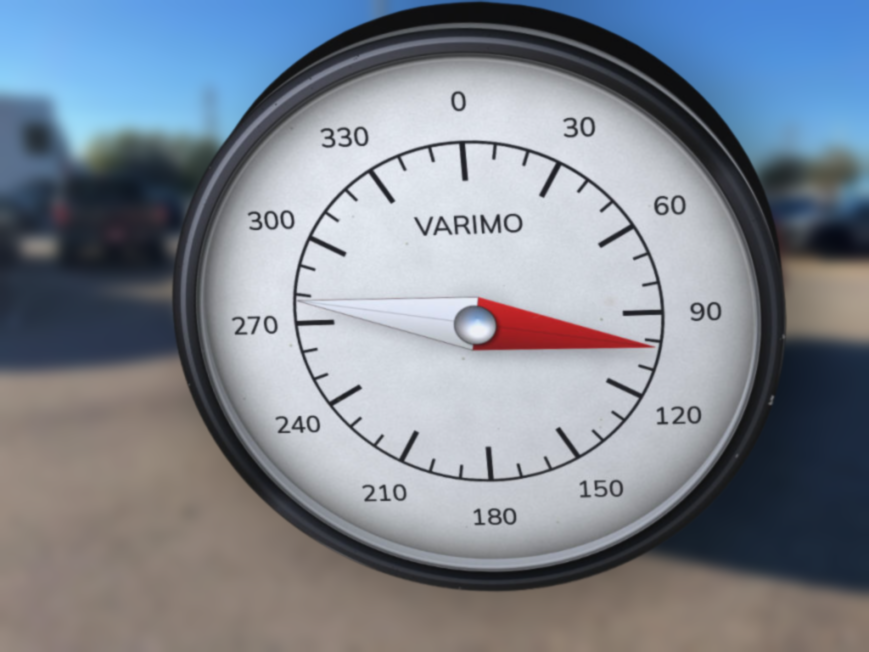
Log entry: 100 °
